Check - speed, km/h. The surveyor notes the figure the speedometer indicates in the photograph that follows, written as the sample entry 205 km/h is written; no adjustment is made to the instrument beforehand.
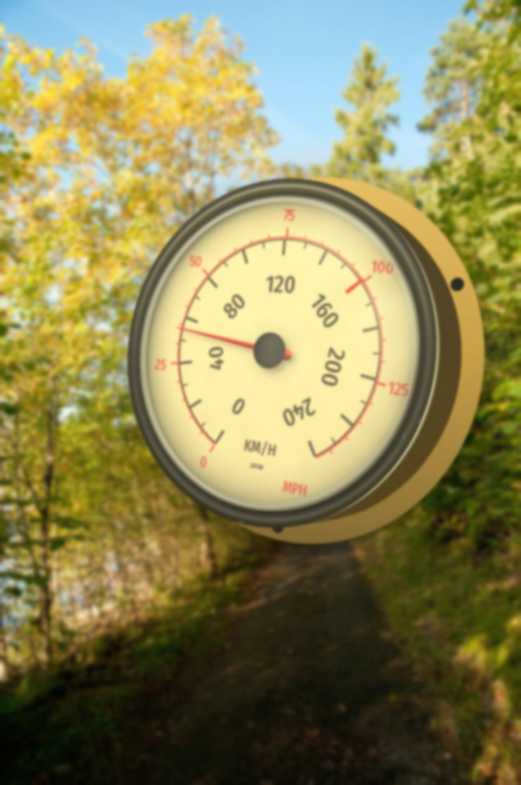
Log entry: 55 km/h
